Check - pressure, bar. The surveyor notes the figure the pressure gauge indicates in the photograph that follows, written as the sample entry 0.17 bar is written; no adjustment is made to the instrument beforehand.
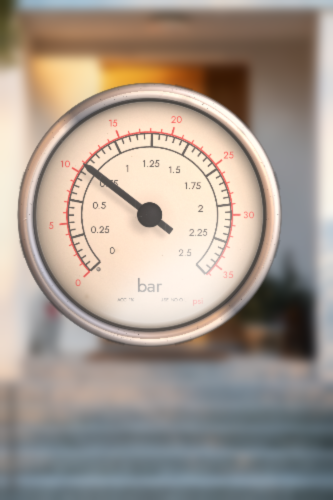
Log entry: 0.75 bar
